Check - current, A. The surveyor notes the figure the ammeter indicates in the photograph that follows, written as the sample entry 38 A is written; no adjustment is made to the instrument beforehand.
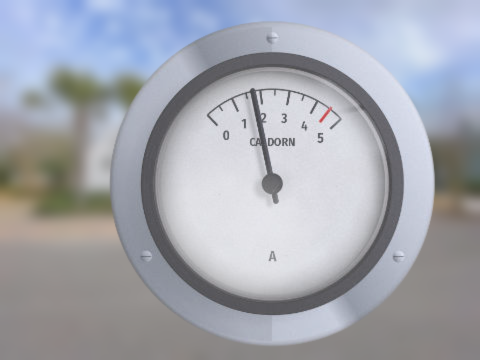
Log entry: 1.75 A
